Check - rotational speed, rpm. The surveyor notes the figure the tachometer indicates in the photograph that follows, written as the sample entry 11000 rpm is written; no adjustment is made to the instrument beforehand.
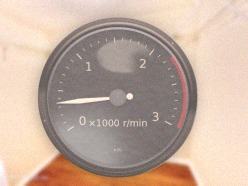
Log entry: 350 rpm
